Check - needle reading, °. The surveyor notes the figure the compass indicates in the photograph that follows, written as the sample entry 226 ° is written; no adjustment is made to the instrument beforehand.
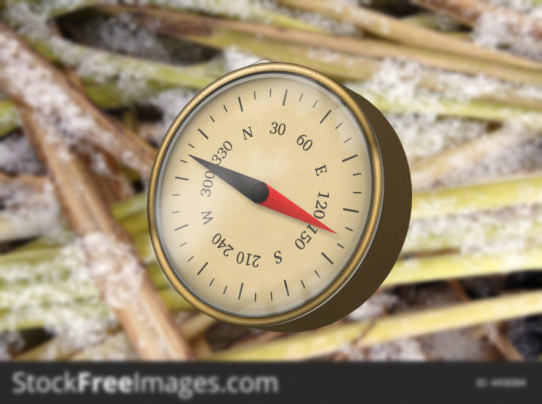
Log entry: 135 °
